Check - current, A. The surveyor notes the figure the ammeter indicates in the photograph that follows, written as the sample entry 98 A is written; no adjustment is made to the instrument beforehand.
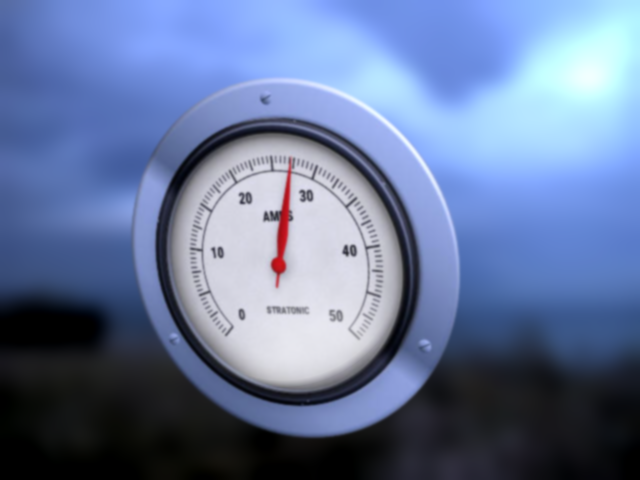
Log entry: 27.5 A
